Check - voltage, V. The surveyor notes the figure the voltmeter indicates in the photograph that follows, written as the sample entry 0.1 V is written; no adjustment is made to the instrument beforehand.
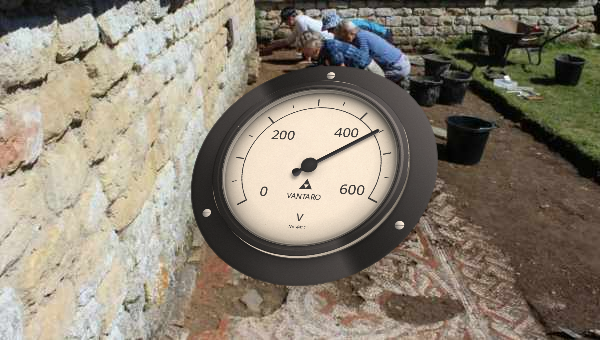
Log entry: 450 V
